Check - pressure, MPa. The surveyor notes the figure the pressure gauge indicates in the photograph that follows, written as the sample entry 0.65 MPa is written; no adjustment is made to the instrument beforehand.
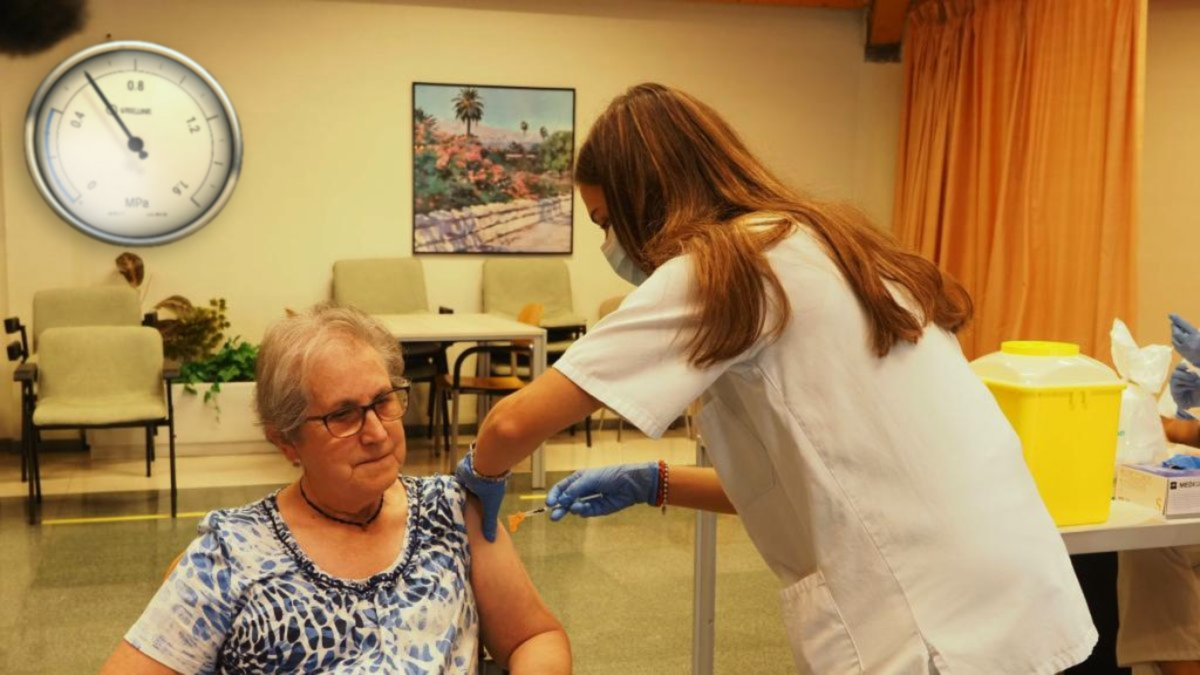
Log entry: 0.6 MPa
